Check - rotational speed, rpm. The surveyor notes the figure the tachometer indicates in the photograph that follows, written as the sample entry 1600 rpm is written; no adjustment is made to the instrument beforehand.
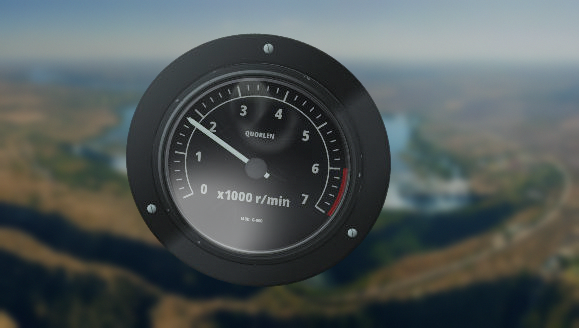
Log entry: 1800 rpm
